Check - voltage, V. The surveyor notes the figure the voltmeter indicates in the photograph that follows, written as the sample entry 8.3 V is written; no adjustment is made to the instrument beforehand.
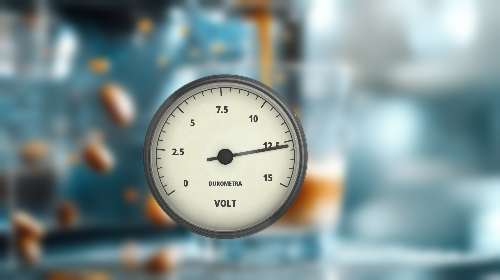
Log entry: 12.75 V
